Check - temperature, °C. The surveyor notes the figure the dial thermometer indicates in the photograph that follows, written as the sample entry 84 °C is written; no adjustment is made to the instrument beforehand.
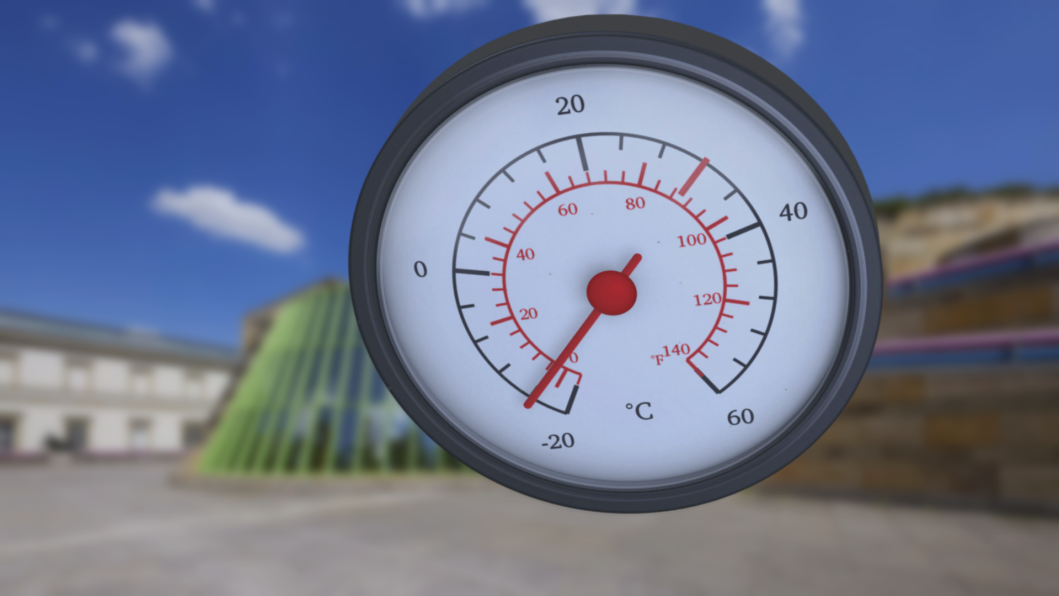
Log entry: -16 °C
